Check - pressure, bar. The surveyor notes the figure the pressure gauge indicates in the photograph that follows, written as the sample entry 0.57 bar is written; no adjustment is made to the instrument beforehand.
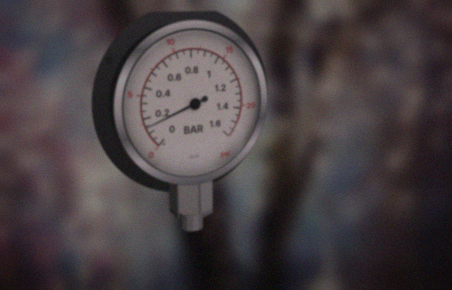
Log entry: 0.15 bar
